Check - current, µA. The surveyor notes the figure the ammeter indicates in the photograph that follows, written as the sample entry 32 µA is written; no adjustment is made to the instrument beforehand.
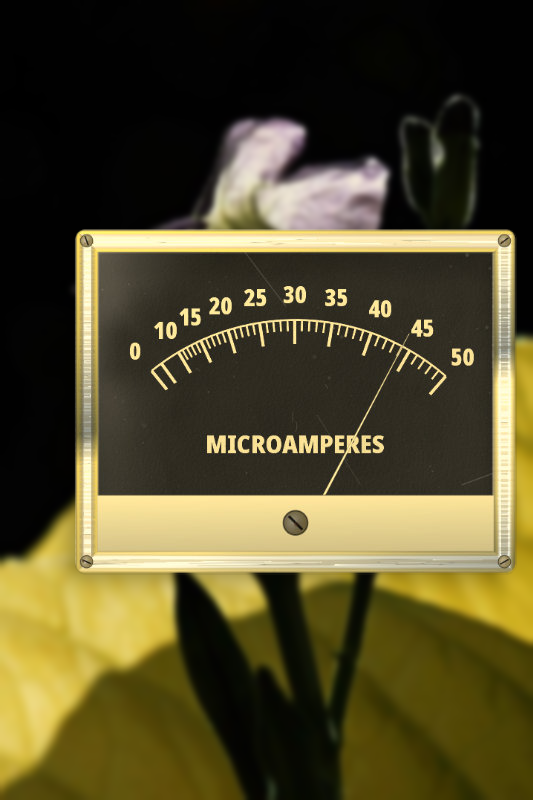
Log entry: 44 µA
